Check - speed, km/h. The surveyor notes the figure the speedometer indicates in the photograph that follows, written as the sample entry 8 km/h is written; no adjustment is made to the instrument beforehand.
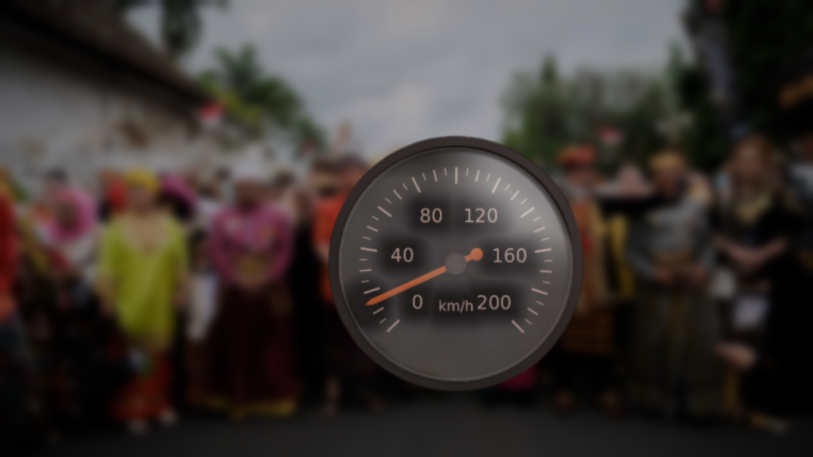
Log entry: 15 km/h
